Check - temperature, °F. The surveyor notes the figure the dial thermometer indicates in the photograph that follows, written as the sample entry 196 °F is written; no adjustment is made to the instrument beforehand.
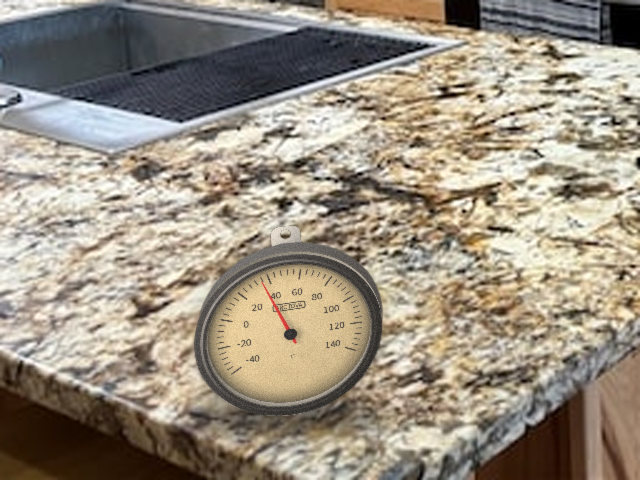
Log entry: 36 °F
